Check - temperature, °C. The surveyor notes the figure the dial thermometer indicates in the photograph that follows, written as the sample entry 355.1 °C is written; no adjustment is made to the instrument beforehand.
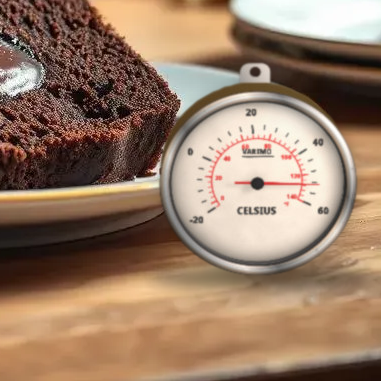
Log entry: 52 °C
